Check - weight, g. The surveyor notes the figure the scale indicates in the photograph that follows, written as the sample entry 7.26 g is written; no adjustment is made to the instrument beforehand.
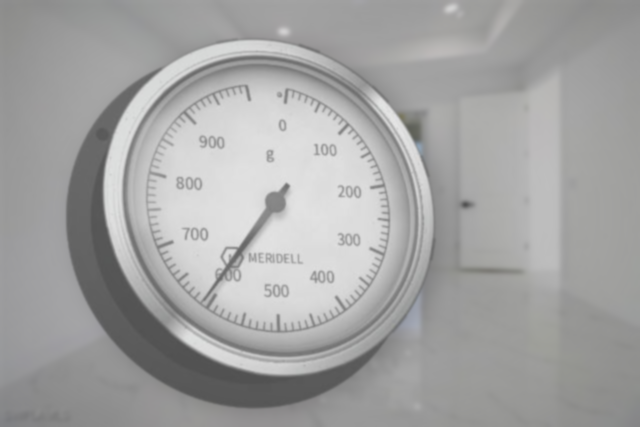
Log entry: 610 g
